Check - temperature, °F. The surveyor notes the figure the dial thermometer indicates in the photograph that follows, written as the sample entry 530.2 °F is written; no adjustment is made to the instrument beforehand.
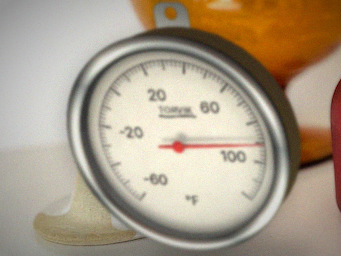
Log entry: 90 °F
